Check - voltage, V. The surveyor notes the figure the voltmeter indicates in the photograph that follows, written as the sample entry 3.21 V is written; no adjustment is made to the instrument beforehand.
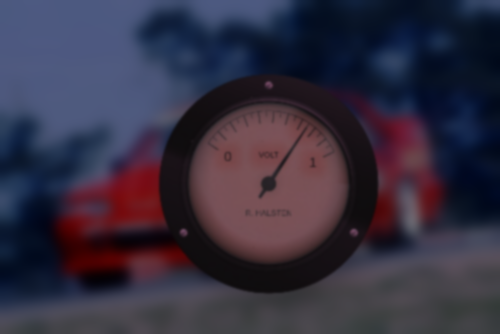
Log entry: 0.75 V
